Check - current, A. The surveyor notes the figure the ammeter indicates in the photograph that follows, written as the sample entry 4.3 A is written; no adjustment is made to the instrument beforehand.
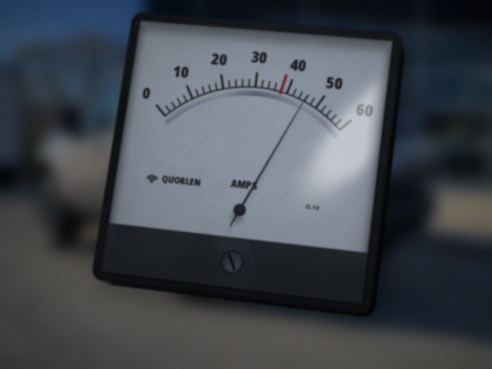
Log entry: 46 A
